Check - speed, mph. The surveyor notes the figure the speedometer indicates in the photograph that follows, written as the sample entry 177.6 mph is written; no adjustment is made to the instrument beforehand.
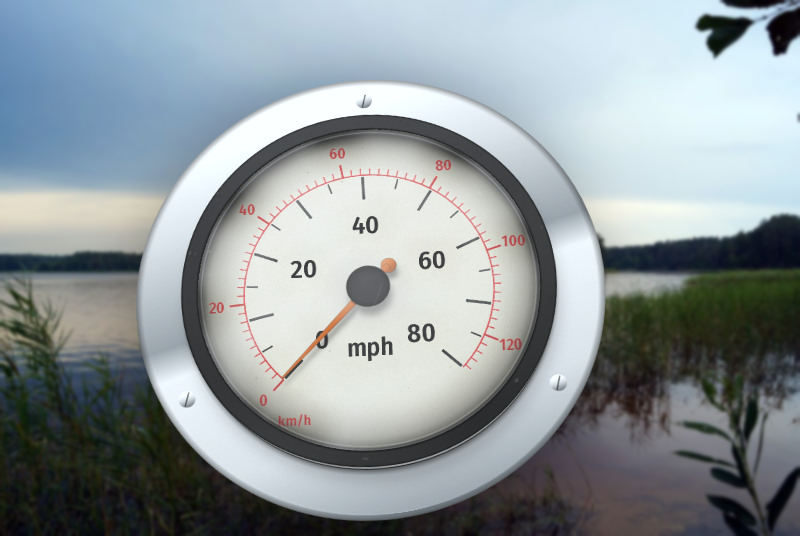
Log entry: 0 mph
